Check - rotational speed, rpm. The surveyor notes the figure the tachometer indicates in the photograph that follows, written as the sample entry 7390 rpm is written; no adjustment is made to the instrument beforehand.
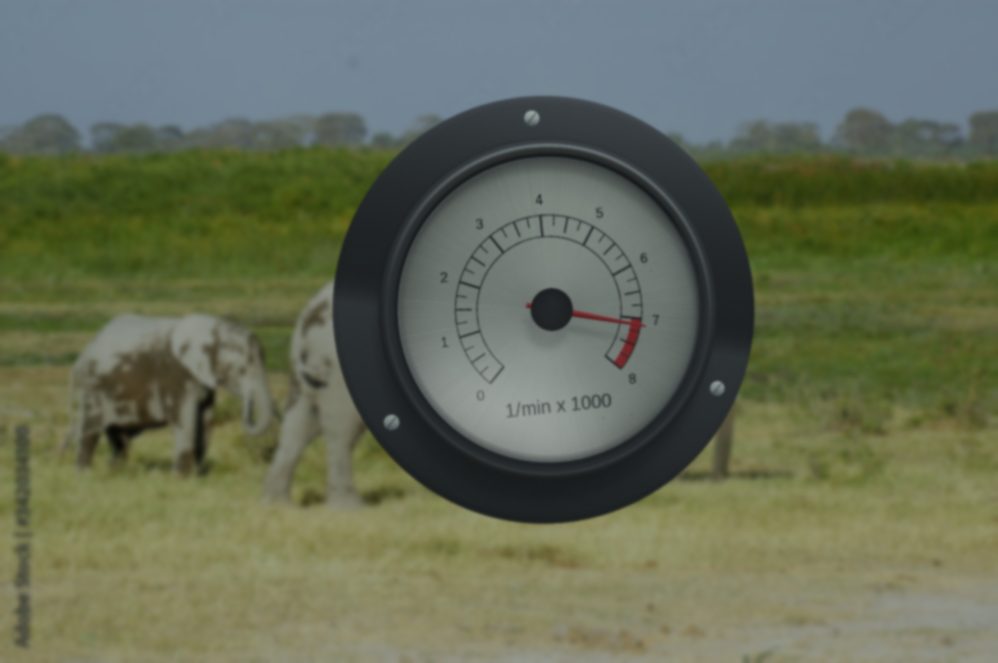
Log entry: 7125 rpm
